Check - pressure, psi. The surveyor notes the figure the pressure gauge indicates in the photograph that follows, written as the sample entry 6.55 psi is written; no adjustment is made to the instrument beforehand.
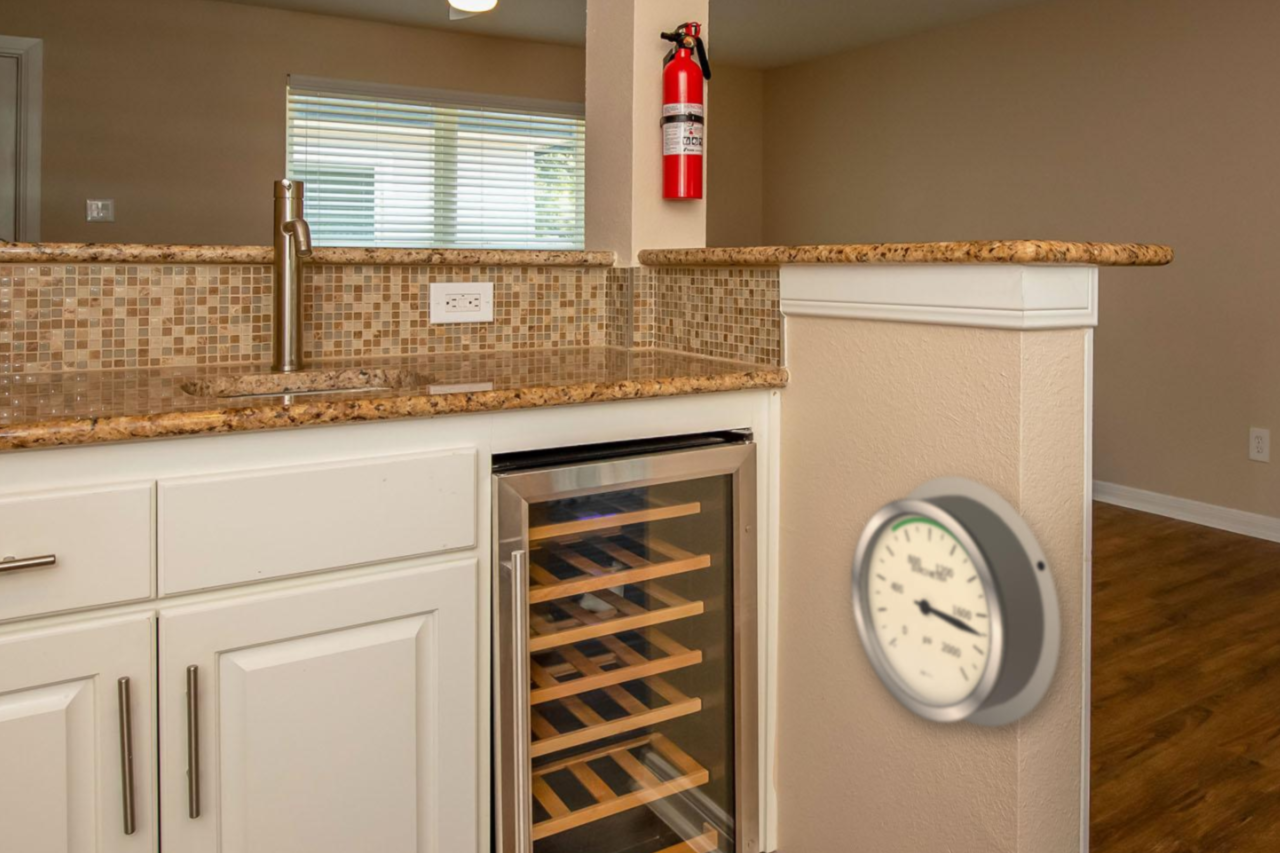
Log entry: 1700 psi
